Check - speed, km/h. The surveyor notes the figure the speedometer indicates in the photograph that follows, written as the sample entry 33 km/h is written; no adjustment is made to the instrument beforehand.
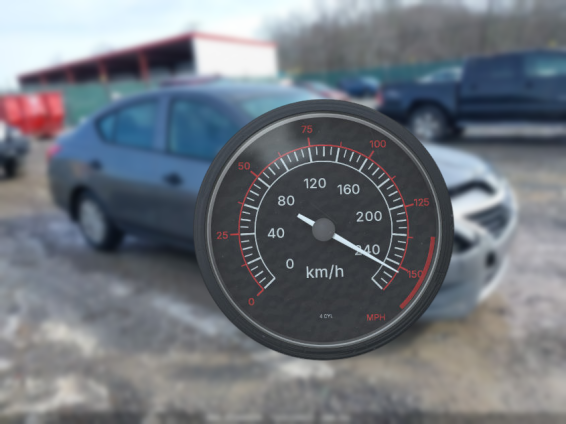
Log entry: 245 km/h
